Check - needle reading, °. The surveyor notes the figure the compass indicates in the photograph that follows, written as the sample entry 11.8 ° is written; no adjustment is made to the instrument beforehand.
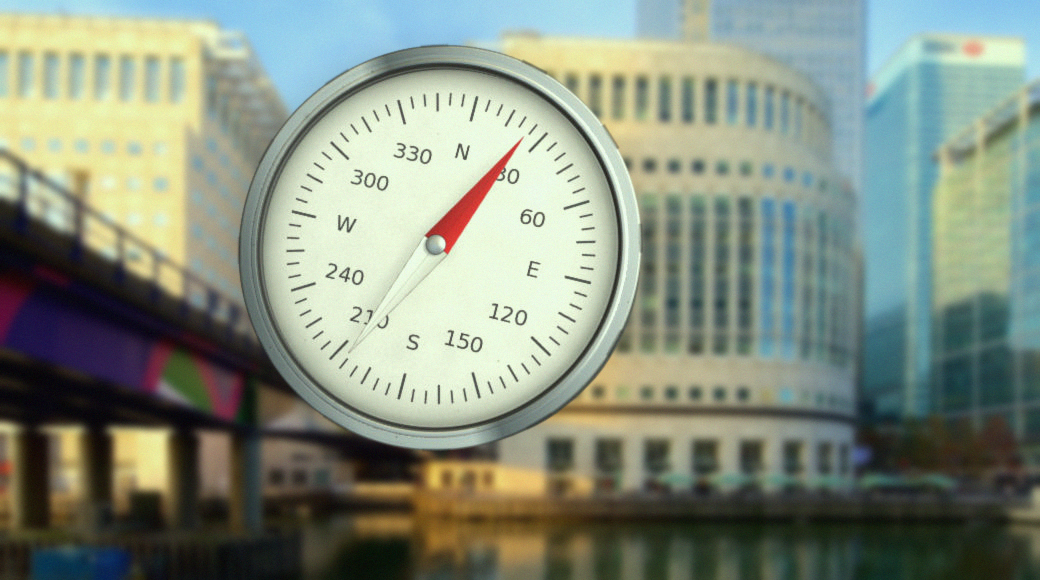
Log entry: 25 °
